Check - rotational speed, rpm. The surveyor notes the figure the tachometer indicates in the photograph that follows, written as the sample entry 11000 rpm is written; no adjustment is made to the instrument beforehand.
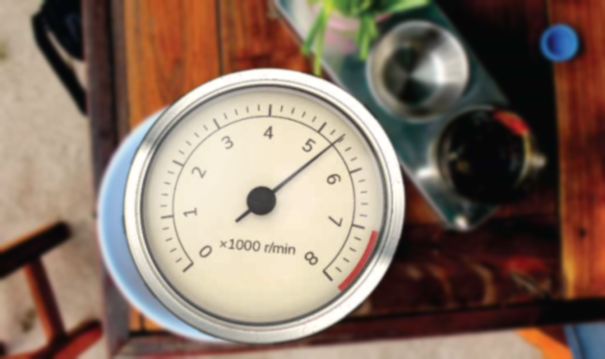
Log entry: 5400 rpm
